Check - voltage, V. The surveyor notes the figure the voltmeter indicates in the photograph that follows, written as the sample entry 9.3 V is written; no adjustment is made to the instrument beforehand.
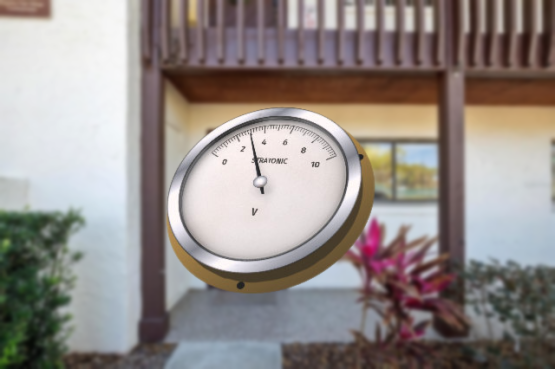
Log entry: 3 V
